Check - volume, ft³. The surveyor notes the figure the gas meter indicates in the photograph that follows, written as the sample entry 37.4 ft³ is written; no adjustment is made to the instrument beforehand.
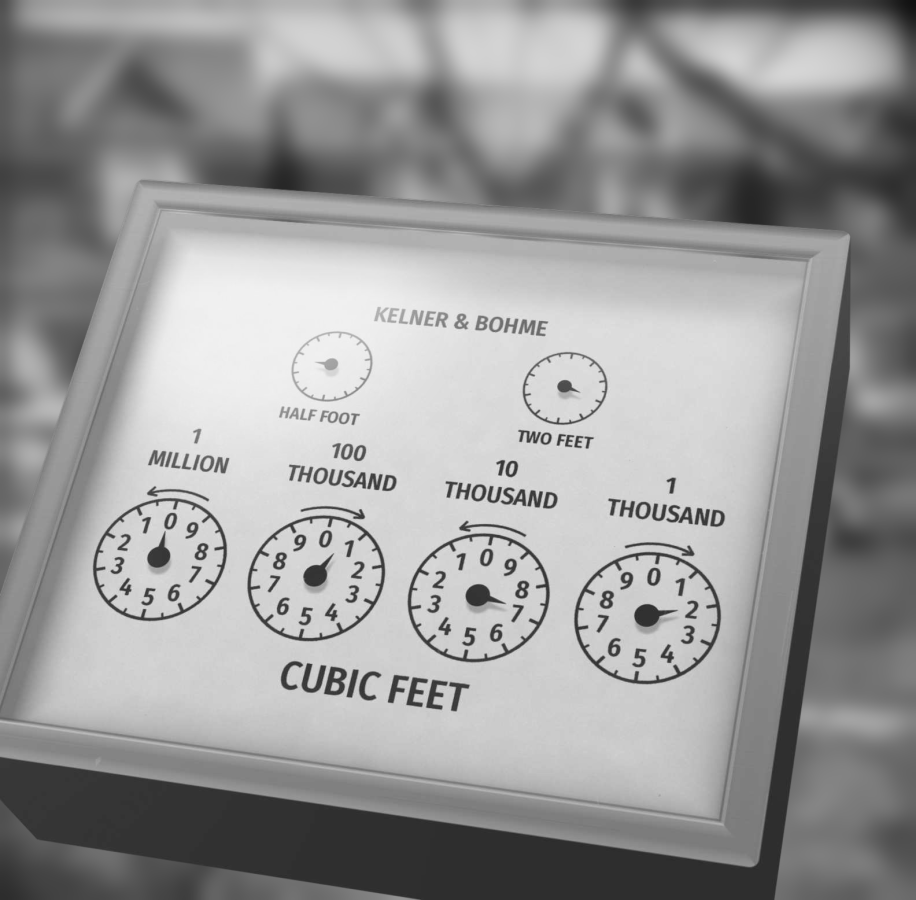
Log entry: 7200 ft³
